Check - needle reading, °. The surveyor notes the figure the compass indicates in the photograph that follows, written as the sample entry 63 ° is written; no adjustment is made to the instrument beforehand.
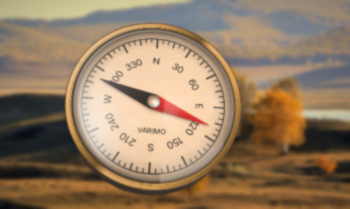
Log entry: 110 °
